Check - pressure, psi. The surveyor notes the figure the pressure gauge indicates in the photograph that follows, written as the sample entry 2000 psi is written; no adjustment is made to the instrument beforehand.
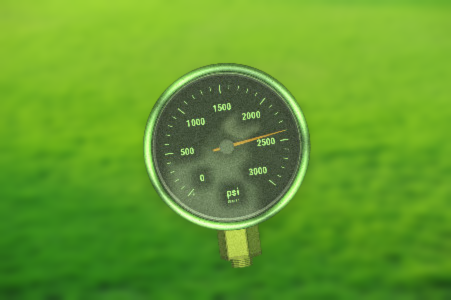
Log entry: 2400 psi
